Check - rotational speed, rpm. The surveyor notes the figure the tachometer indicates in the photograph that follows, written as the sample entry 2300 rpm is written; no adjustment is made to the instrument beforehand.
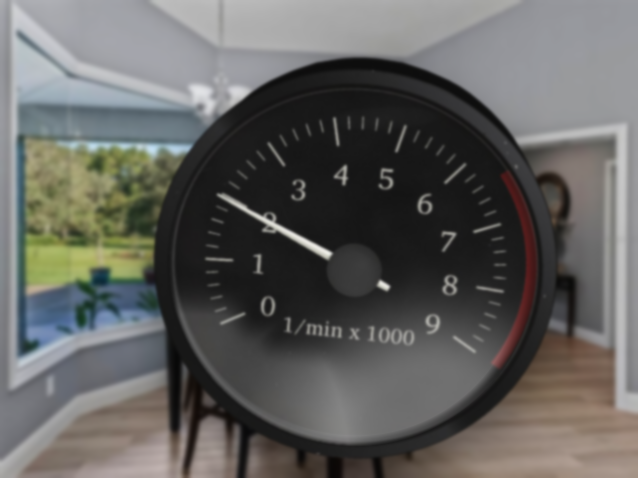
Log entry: 2000 rpm
